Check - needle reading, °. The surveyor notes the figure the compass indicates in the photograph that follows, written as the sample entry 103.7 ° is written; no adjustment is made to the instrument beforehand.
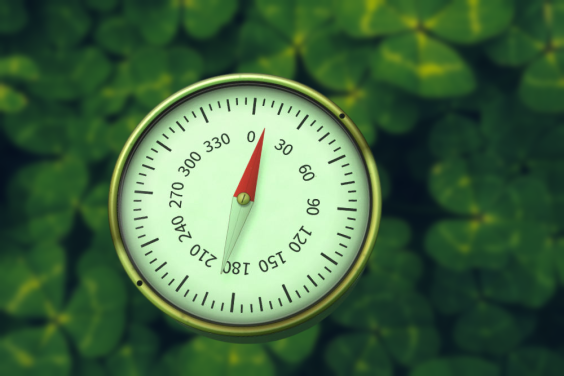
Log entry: 10 °
